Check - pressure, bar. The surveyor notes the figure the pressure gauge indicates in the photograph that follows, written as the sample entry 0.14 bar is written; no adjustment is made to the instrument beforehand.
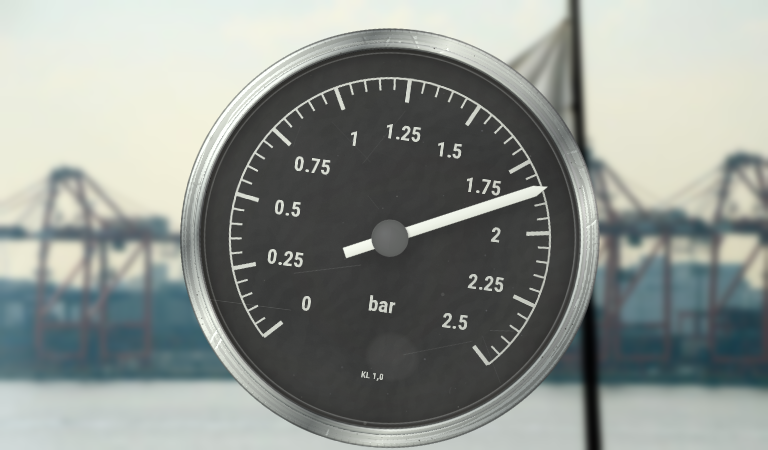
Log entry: 1.85 bar
